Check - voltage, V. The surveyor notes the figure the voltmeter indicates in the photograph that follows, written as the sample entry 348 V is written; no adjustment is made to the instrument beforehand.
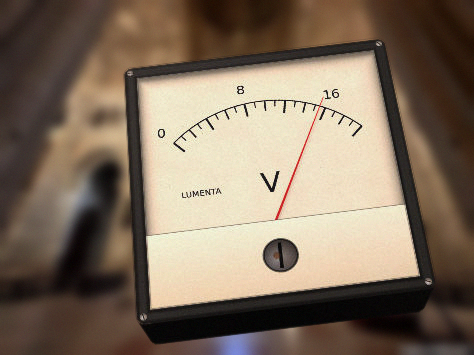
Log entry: 15.5 V
